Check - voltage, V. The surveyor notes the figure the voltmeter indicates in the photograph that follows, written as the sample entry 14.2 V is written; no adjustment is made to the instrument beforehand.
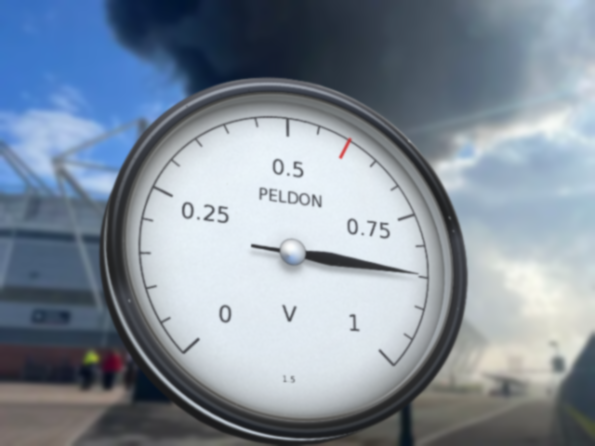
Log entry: 0.85 V
